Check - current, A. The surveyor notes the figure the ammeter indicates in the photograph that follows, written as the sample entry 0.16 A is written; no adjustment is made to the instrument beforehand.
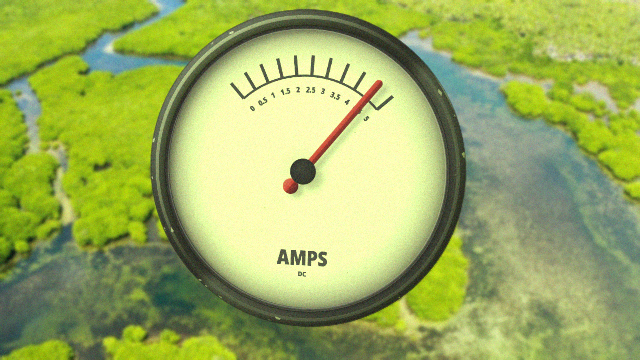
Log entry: 4.5 A
